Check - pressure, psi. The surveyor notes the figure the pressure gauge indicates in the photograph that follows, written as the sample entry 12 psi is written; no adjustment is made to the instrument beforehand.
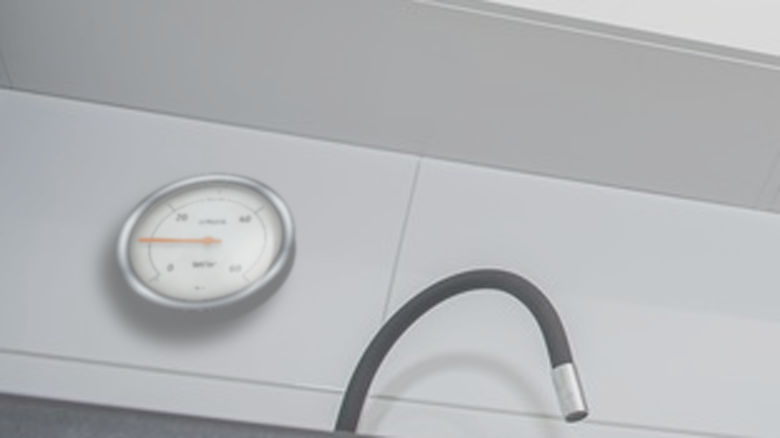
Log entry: 10 psi
